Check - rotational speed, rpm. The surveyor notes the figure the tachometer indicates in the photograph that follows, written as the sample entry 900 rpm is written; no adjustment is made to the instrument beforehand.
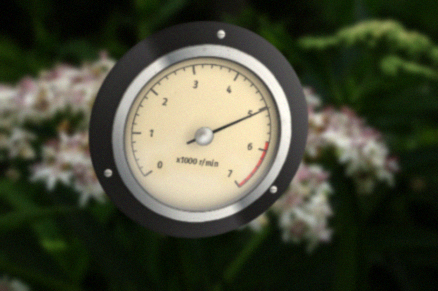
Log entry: 5000 rpm
